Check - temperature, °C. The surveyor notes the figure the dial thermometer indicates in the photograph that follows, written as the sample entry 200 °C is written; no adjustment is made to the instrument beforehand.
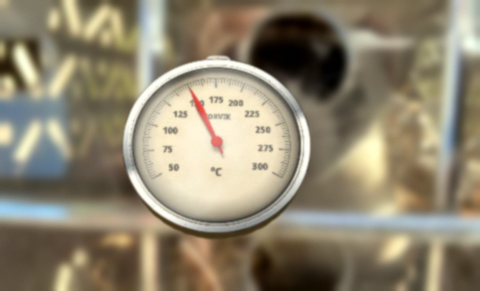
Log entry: 150 °C
